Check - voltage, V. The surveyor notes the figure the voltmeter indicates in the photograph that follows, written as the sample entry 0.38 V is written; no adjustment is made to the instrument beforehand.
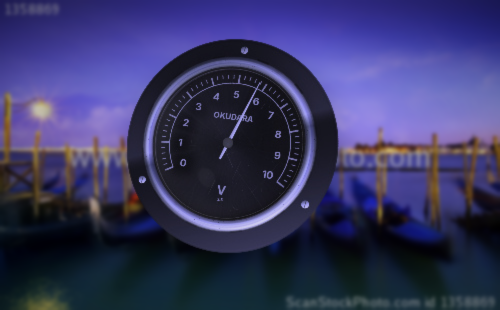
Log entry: 5.8 V
